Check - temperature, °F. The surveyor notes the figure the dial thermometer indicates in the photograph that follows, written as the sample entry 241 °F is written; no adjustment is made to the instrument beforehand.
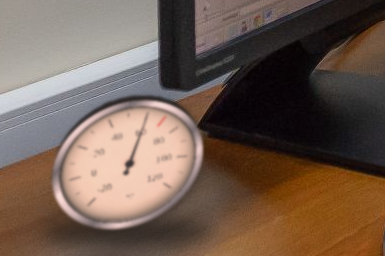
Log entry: 60 °F
